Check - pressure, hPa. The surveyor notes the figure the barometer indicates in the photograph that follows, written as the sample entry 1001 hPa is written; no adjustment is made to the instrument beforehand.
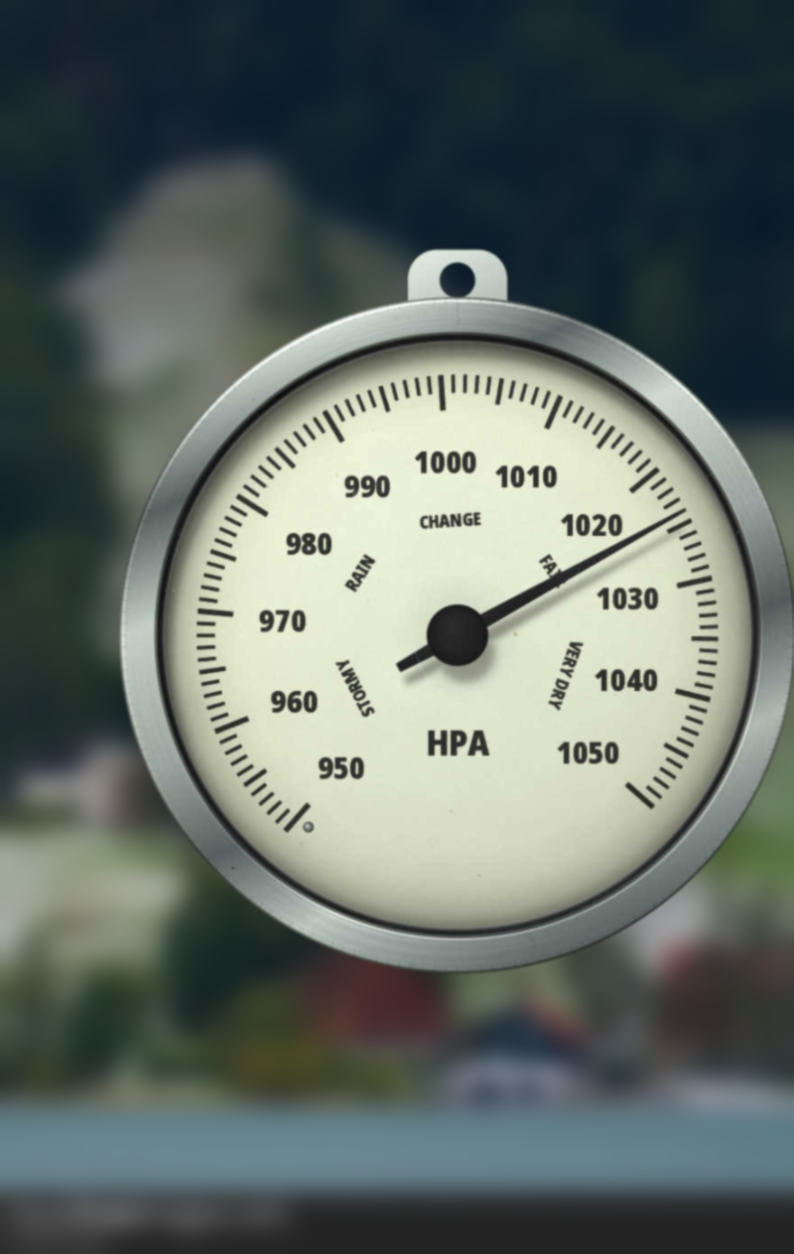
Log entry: 1024 hPa
